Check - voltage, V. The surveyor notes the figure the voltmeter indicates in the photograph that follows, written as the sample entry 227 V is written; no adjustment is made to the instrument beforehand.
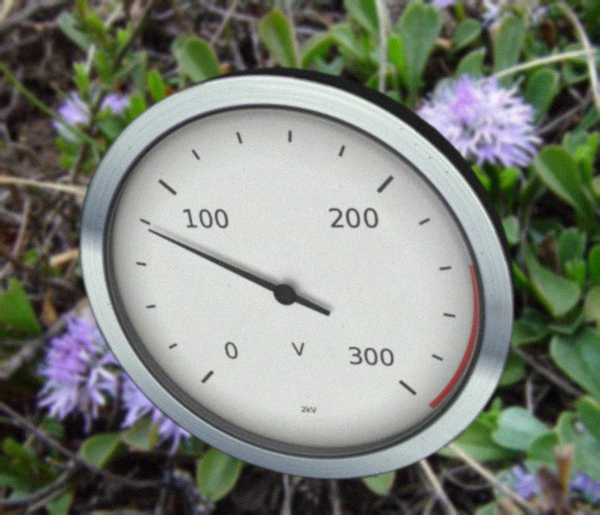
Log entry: 80 V
